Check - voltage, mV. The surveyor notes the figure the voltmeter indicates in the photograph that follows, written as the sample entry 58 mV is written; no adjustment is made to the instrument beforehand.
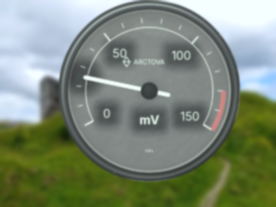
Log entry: 25 mV
